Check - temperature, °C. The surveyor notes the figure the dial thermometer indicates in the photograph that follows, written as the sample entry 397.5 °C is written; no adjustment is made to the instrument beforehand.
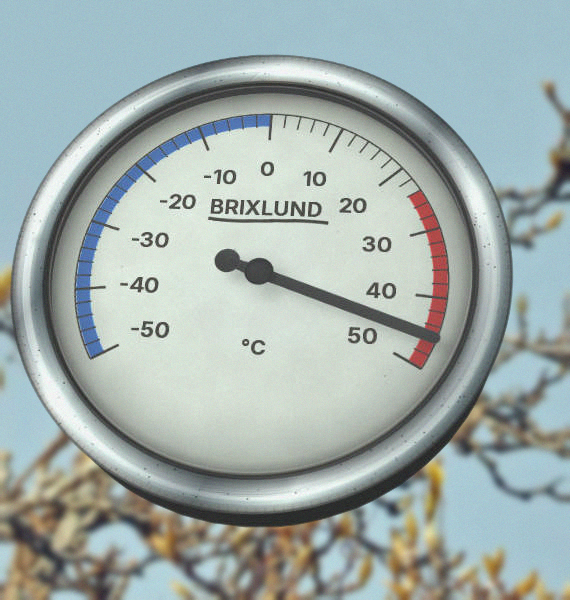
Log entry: 46 °C
